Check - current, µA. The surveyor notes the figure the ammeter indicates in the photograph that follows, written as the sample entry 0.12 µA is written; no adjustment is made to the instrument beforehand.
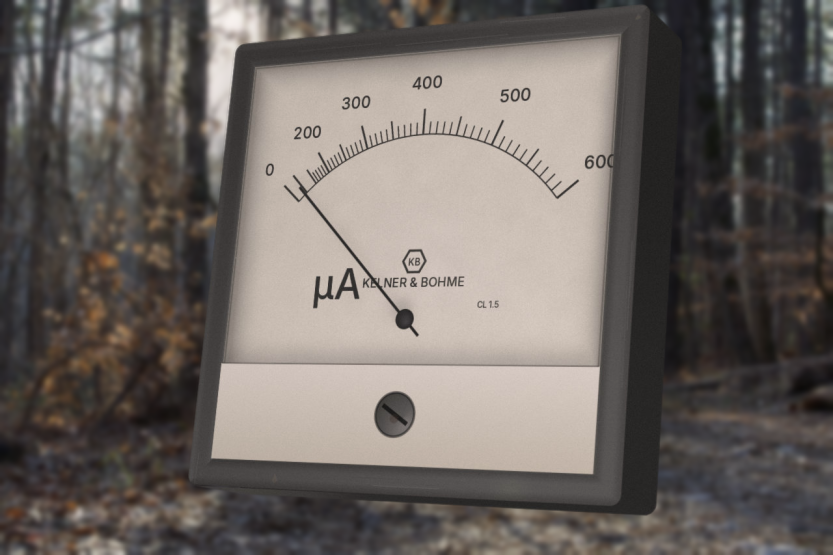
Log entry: 100 µA
